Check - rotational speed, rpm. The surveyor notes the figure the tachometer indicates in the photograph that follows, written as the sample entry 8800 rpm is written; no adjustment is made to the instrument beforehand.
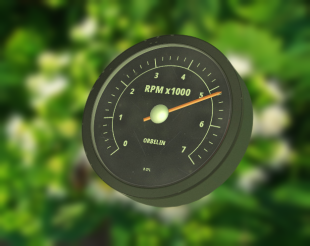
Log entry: 5200 rpm
